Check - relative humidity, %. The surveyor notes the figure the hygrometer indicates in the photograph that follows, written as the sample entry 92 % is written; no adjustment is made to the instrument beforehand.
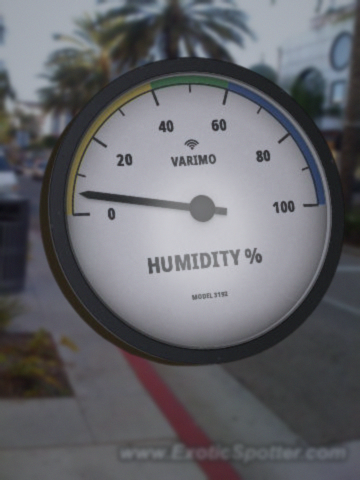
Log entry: 5 %
